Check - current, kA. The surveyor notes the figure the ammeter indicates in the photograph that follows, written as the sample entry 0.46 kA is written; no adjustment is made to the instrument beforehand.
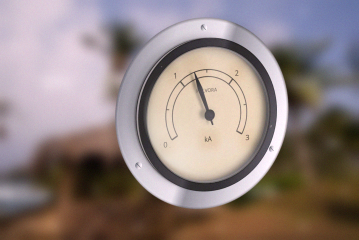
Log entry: 1.25 kA
